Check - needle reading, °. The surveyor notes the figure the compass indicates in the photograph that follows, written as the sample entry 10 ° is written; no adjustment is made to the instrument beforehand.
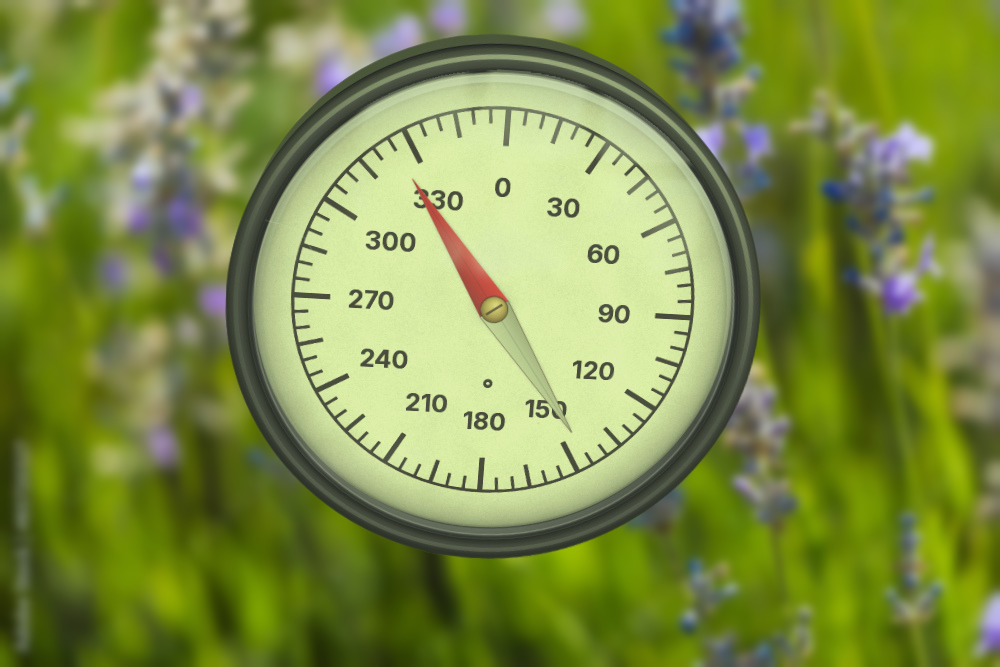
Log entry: 325 °
